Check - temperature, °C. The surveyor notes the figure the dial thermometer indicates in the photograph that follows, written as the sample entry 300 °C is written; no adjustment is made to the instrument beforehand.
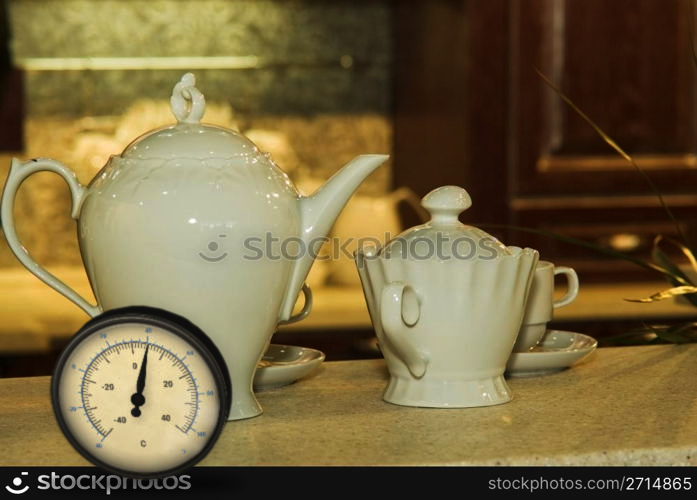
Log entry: 5 °C
